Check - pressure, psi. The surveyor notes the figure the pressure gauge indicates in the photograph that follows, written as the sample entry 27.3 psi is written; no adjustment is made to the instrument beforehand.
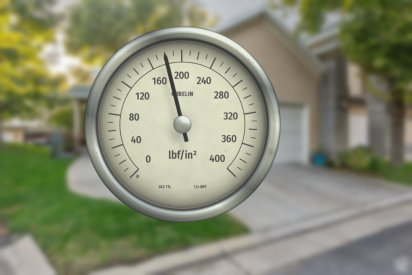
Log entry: 180 psi
